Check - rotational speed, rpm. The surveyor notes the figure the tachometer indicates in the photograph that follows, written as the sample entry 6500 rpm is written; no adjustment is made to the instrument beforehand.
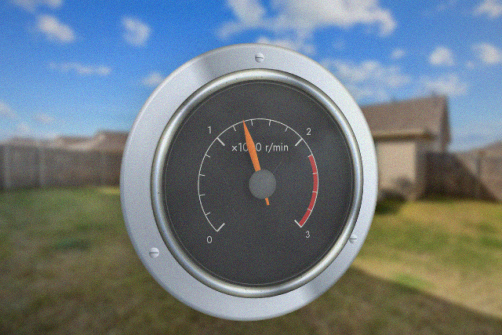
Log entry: 1300 rpm
